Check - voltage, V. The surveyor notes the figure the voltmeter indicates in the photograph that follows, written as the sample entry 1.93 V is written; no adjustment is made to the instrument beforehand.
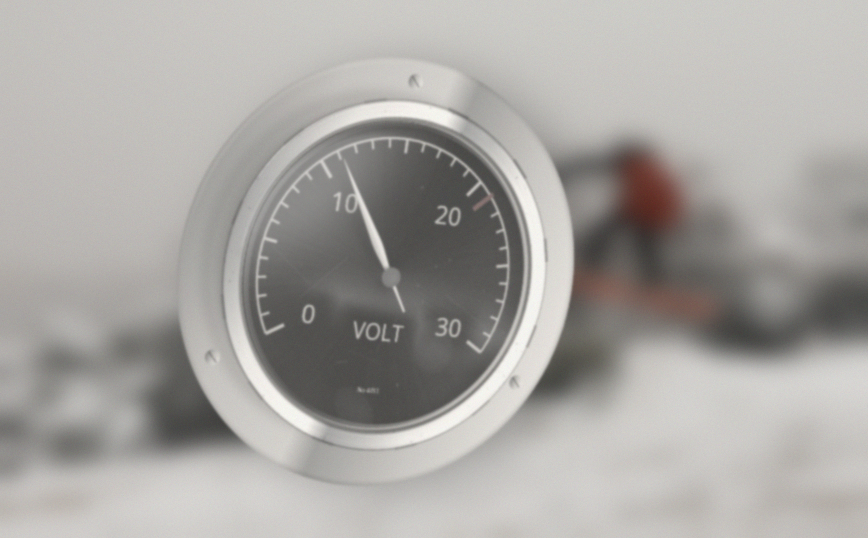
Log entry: 11 V
